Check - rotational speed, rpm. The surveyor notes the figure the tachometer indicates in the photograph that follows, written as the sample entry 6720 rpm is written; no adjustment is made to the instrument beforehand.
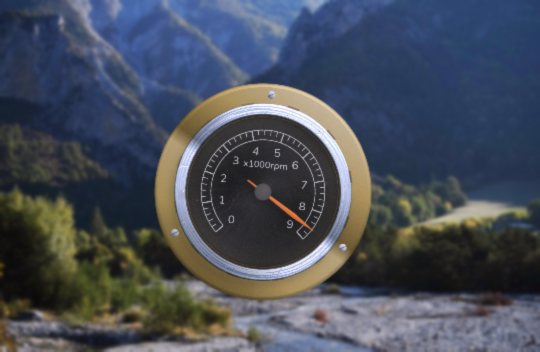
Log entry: 8600 rpm
